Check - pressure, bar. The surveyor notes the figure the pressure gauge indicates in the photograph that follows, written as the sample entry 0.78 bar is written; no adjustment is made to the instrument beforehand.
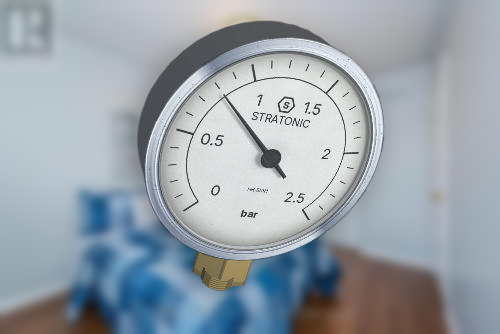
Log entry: 0.8 bar
